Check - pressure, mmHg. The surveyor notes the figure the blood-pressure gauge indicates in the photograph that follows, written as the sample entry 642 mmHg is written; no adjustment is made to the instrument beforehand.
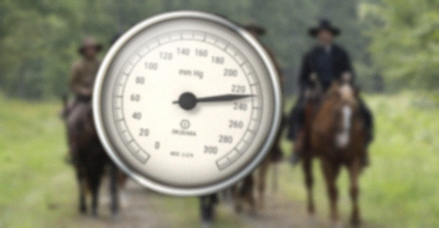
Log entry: 230 mmHg
